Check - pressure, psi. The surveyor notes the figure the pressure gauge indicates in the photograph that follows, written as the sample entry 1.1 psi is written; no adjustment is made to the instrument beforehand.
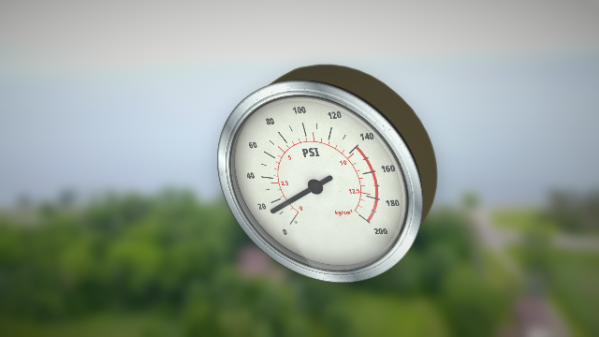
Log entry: 15 psi
